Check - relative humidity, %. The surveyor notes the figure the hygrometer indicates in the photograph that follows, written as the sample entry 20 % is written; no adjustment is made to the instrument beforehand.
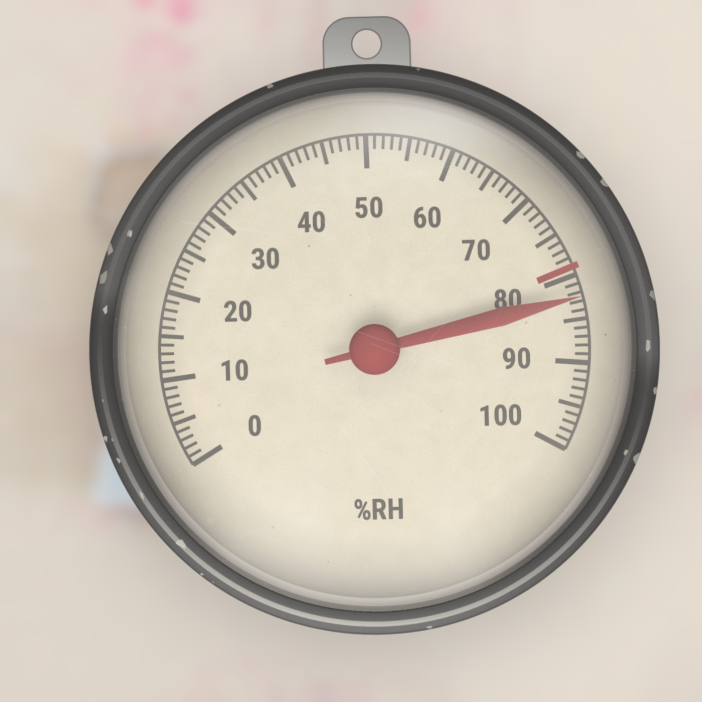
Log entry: 82.5 %
